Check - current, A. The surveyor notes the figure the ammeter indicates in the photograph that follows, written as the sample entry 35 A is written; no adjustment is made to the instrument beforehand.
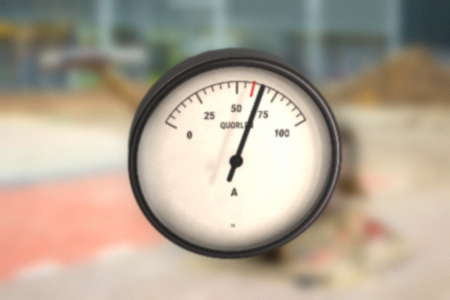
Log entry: 65 A
